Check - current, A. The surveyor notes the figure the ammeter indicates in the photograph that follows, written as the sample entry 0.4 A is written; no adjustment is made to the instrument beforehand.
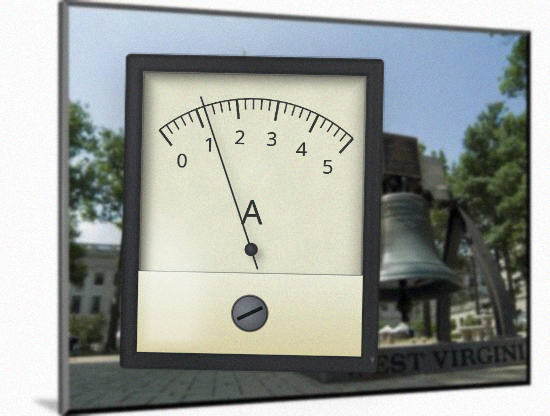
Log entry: 1.2 A
